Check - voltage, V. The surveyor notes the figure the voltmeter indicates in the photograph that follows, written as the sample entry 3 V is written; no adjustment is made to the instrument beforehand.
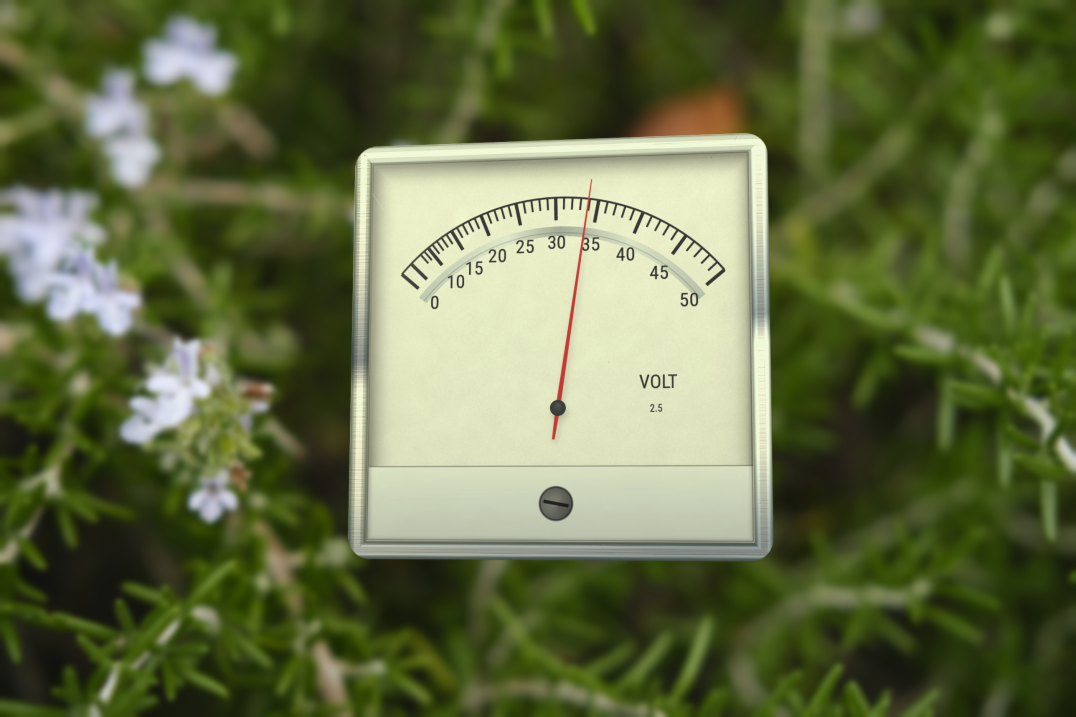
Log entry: 34 V
